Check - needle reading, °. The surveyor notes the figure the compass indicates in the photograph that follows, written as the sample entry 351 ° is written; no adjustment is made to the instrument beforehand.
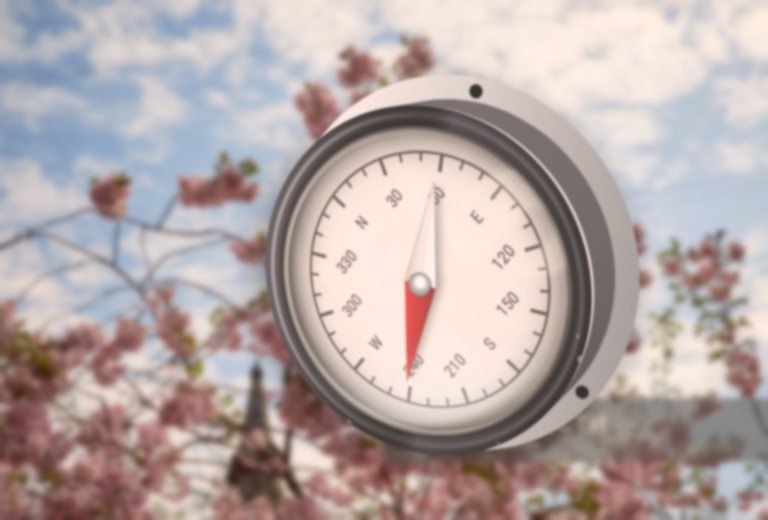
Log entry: 240 °
